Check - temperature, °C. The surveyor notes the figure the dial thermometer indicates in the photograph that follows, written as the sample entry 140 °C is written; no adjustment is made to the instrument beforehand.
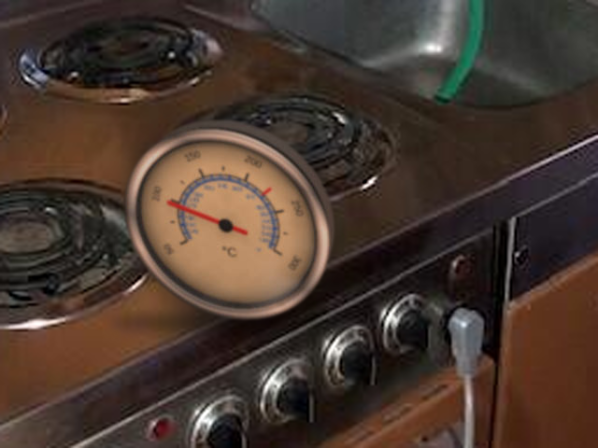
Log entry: 100 °C
